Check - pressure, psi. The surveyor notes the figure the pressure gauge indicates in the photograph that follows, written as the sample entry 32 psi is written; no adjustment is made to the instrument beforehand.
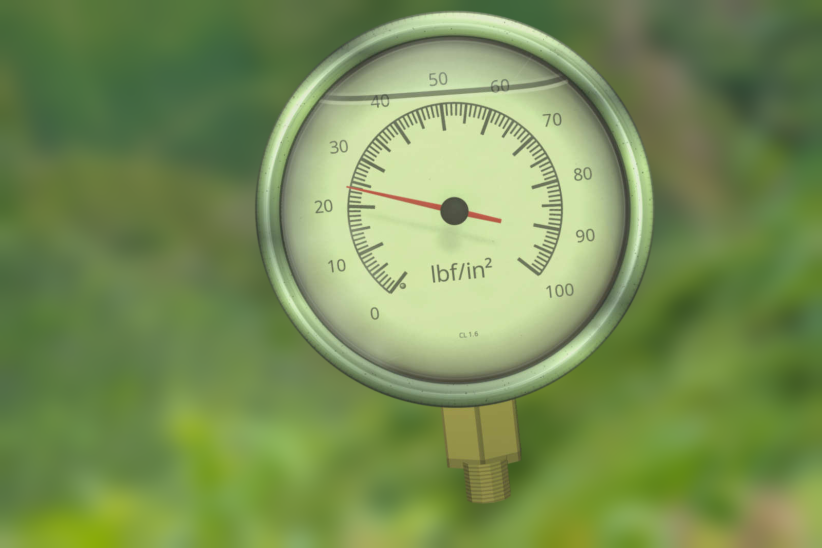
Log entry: 24 psi
